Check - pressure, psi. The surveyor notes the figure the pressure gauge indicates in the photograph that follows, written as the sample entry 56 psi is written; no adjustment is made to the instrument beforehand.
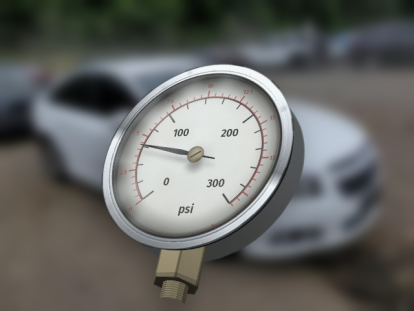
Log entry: 60 psi
